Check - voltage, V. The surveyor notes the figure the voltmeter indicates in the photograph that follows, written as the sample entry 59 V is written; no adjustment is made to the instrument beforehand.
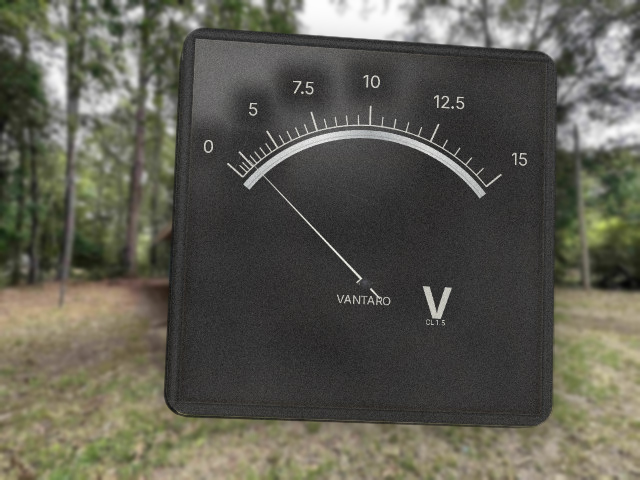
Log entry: 2.5 V
